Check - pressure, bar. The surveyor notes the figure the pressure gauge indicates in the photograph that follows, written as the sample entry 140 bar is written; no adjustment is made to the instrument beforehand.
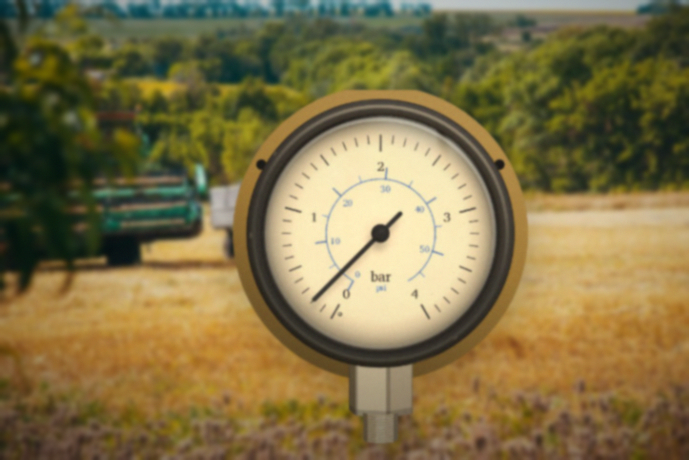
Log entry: 0.2 bar
